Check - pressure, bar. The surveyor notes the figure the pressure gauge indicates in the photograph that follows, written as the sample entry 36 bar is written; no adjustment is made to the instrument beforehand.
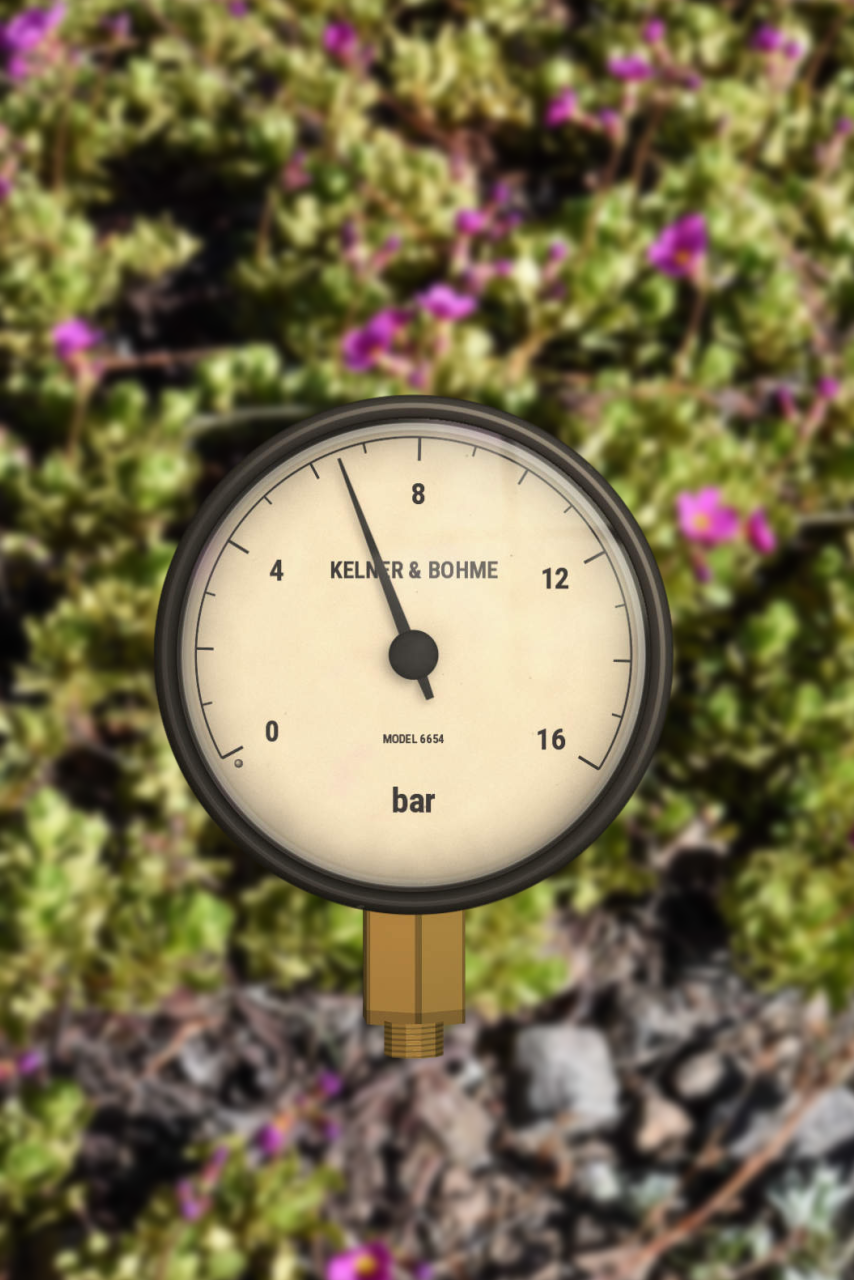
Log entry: 6.5 bar
